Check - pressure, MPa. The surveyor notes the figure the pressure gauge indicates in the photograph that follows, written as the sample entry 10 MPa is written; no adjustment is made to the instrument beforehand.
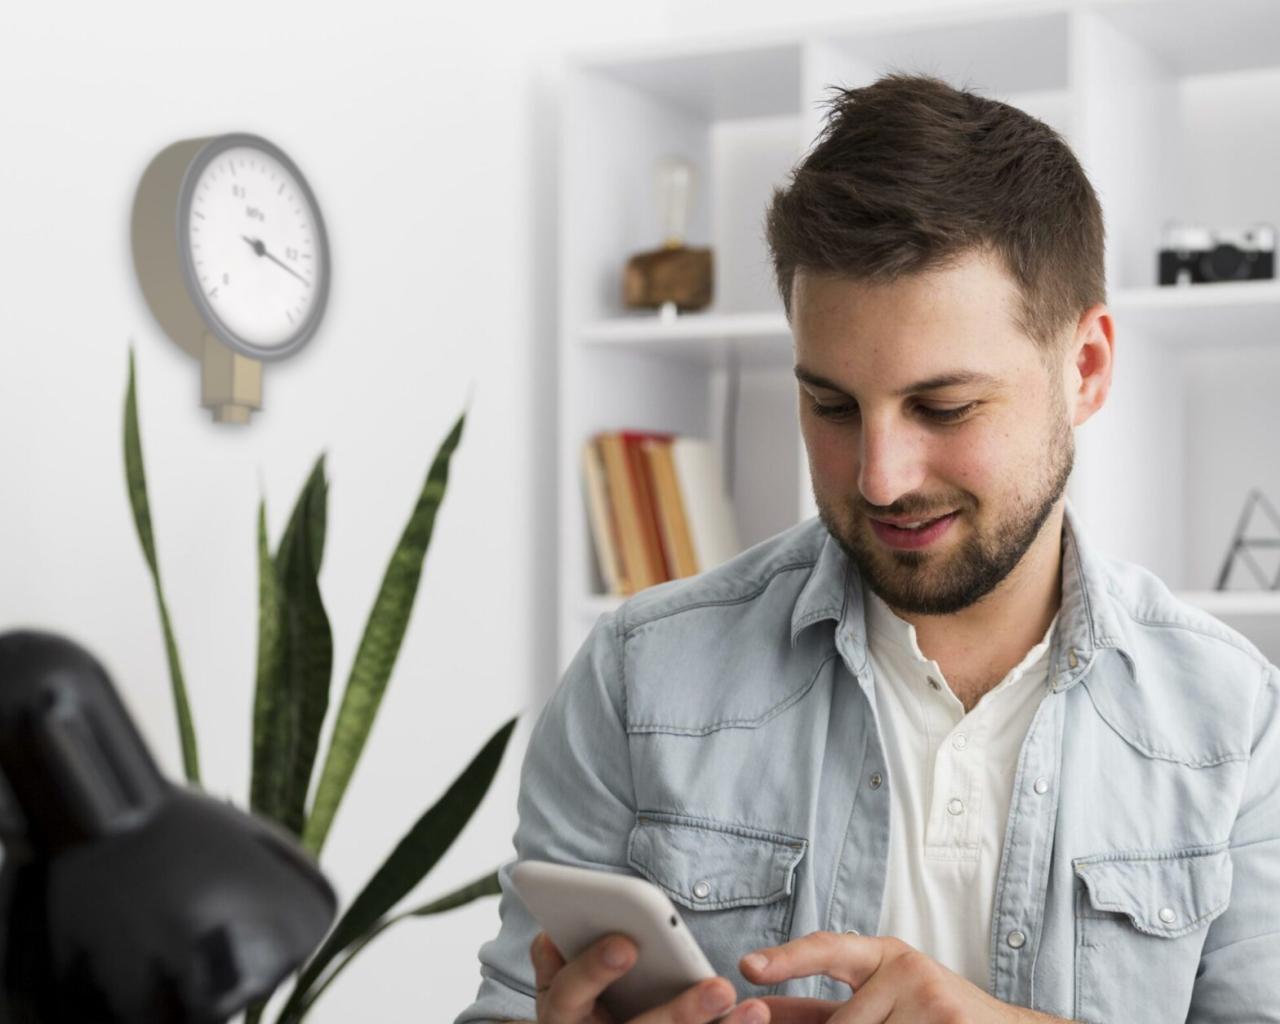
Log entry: 0.22 MPa
